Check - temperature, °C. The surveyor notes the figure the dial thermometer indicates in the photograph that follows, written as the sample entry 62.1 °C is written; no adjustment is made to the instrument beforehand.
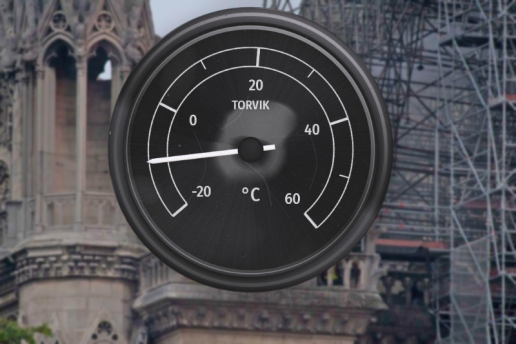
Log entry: -10 °C
